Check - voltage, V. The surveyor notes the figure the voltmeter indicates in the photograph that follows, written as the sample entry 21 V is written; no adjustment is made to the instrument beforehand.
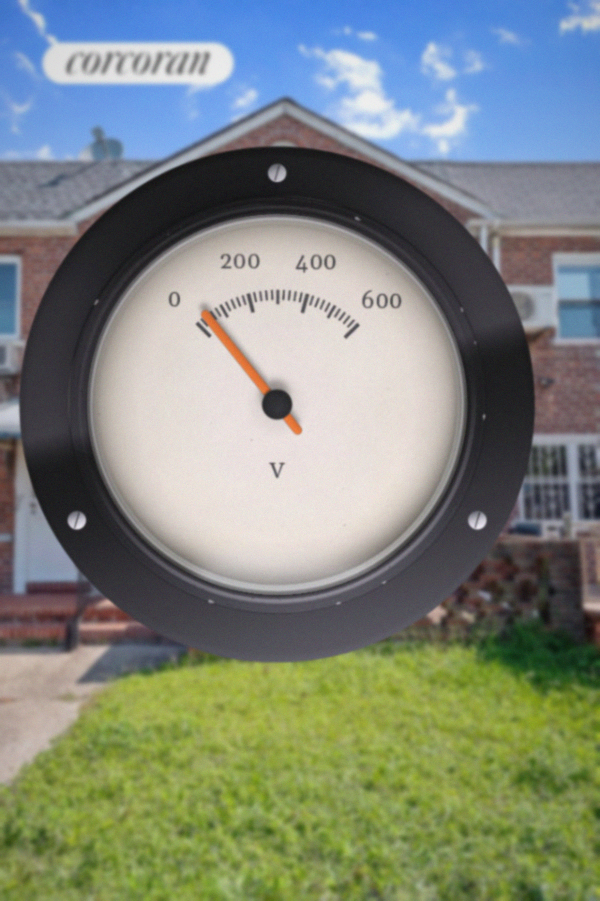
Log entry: 40 V
